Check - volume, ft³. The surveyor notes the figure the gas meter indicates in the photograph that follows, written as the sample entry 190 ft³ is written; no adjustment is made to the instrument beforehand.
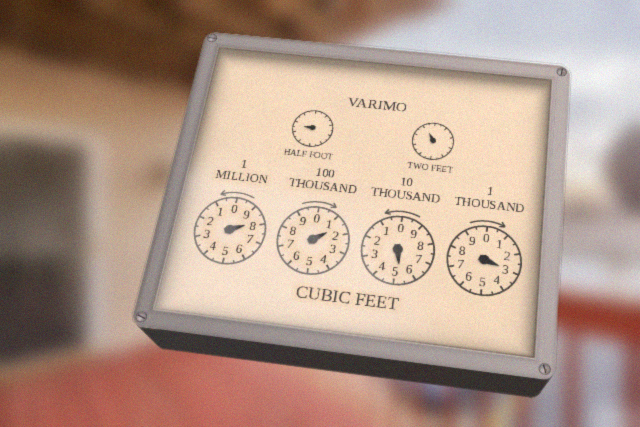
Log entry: 815300 ft³
